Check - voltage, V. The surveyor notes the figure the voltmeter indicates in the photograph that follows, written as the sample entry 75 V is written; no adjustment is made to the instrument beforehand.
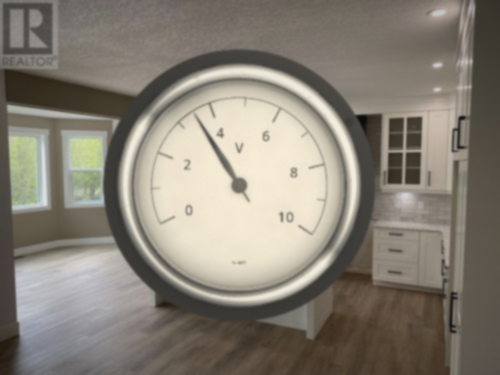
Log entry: 3.5 V
